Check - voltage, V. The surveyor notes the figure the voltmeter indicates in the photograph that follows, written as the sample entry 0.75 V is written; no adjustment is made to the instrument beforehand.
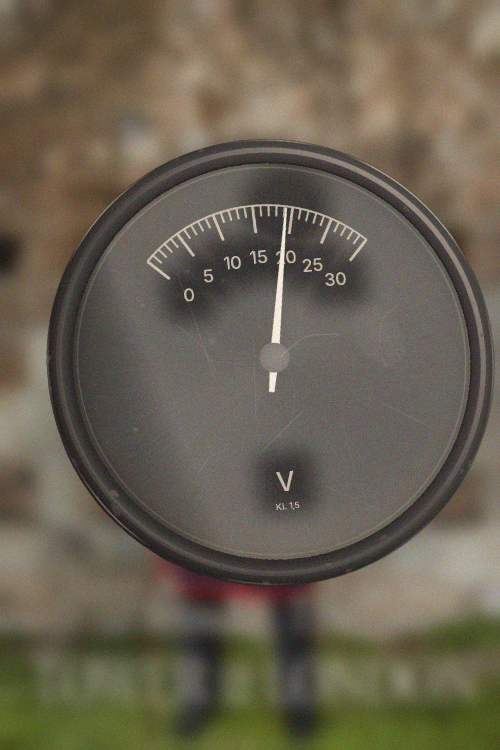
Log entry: 19 V
